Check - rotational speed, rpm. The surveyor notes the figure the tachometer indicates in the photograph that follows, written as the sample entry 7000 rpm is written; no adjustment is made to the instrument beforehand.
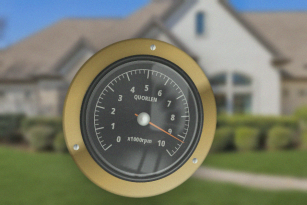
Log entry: 9200 rpm
